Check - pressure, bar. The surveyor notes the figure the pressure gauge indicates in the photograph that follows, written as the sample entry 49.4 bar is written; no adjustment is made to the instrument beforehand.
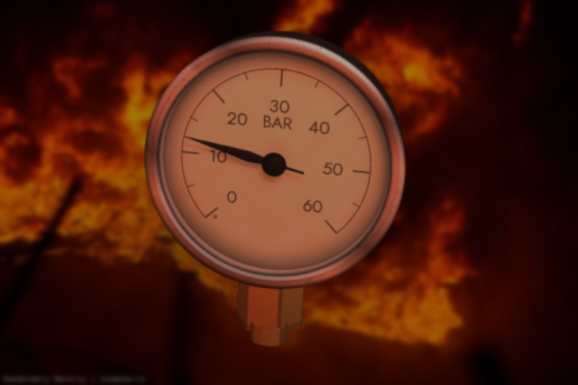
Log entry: 12.5 bar
